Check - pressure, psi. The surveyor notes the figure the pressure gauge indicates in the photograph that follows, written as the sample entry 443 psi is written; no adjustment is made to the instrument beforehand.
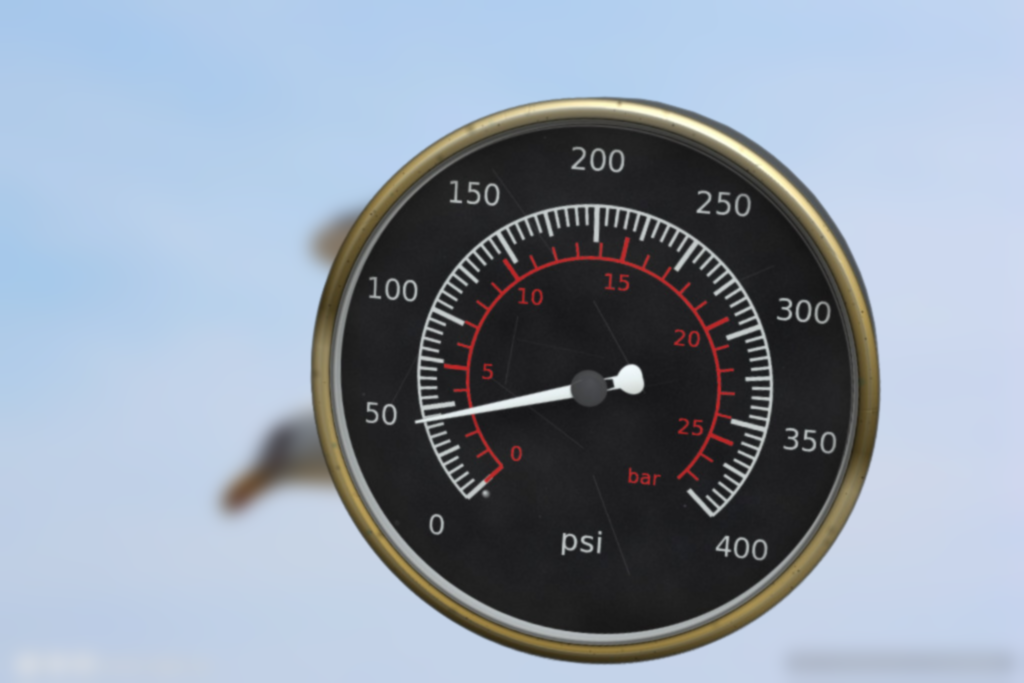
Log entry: 45 psi
